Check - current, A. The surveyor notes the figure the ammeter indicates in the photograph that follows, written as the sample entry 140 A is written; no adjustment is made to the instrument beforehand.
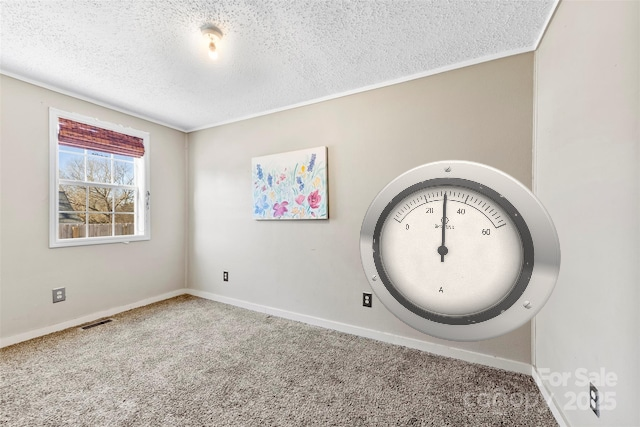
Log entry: 30 A
